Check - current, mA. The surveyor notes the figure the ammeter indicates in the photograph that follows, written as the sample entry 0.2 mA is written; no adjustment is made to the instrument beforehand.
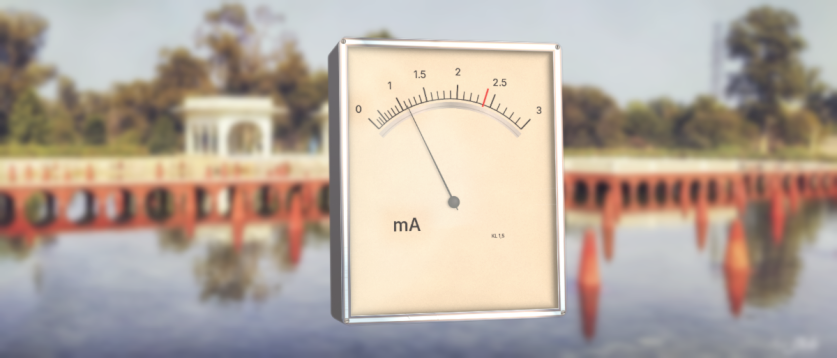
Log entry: 1.1 mA
